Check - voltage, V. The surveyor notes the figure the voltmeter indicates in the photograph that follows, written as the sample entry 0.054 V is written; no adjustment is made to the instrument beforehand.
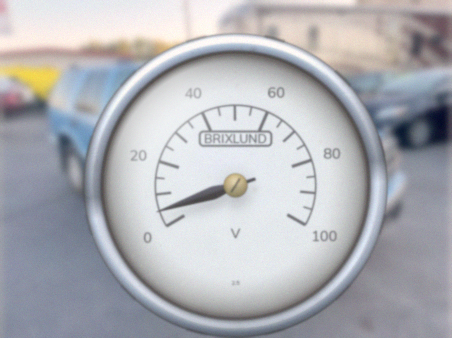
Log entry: 5 V
